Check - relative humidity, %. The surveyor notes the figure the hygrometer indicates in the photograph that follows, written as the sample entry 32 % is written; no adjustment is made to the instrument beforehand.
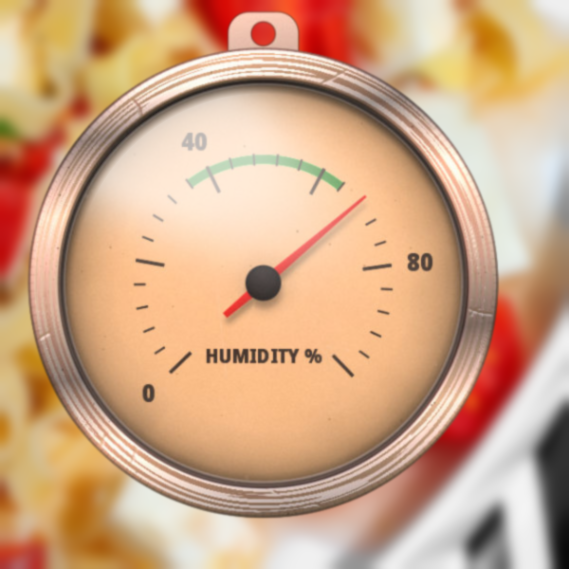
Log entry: 68 %
